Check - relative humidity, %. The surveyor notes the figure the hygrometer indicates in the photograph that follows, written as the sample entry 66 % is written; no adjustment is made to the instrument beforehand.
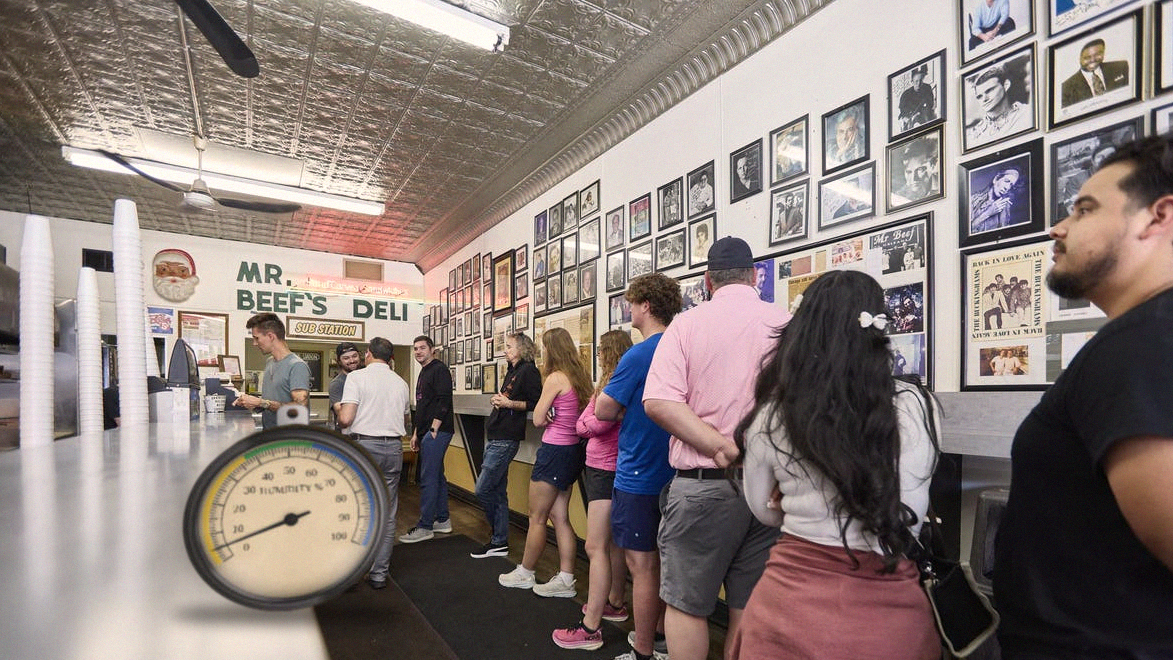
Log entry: 5 %
